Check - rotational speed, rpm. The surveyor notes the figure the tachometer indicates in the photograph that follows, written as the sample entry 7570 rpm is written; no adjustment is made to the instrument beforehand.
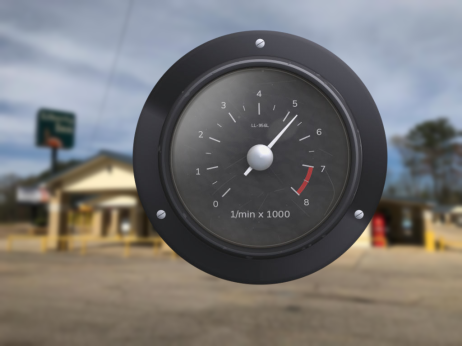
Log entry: 5250 rpm
